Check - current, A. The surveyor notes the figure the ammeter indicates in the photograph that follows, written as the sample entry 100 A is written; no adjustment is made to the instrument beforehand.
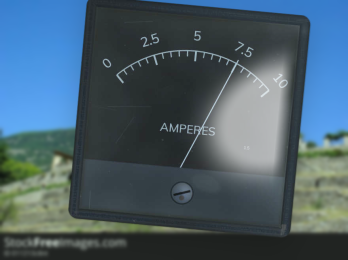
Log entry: 7.5 A
